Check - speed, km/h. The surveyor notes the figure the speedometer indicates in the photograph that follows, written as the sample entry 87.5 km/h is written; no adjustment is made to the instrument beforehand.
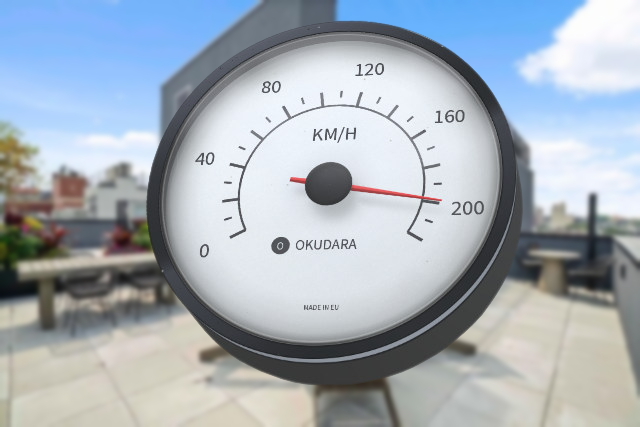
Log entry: 200 km/h
